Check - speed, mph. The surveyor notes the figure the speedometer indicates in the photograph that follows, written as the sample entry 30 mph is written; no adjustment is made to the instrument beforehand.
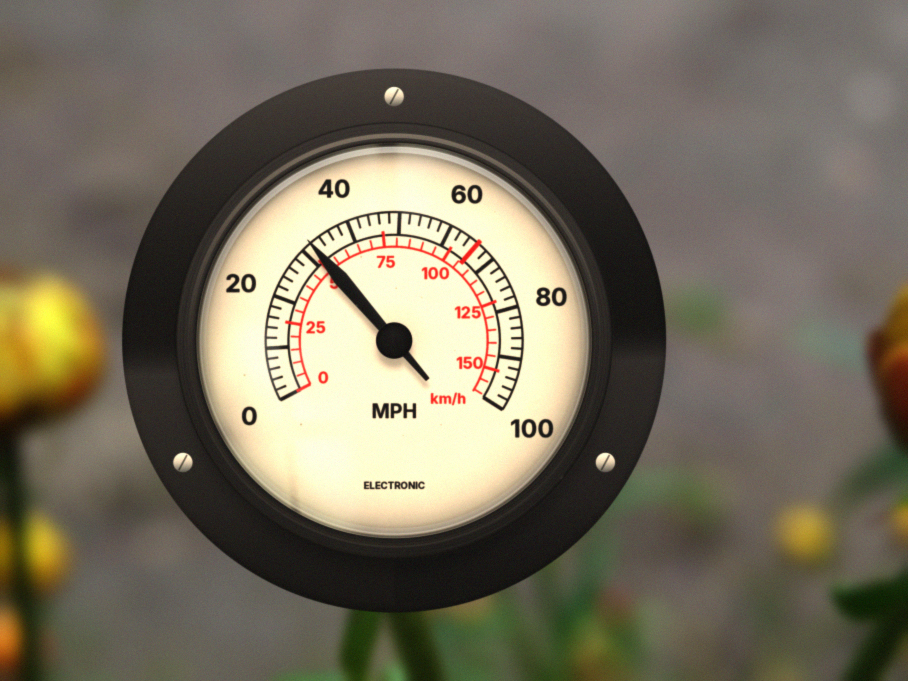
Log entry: 32 mph
